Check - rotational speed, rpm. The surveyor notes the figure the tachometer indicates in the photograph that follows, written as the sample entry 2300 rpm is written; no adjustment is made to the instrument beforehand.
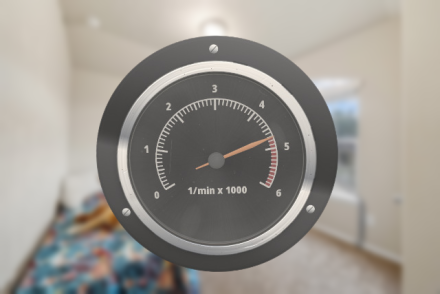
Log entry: 4700 rpm
